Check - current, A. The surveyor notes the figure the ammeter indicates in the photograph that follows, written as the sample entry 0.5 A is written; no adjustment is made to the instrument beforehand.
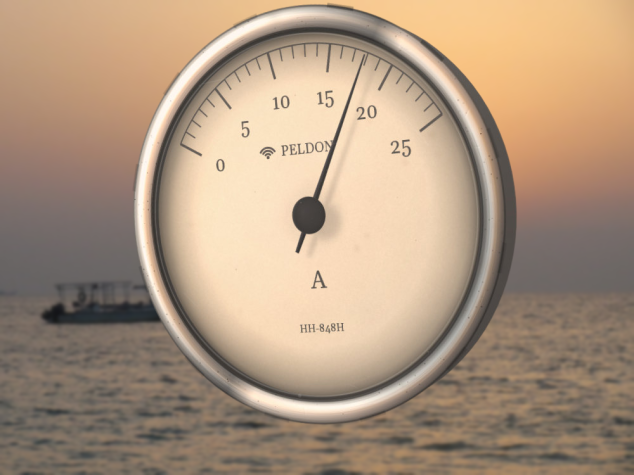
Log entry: 18 A
